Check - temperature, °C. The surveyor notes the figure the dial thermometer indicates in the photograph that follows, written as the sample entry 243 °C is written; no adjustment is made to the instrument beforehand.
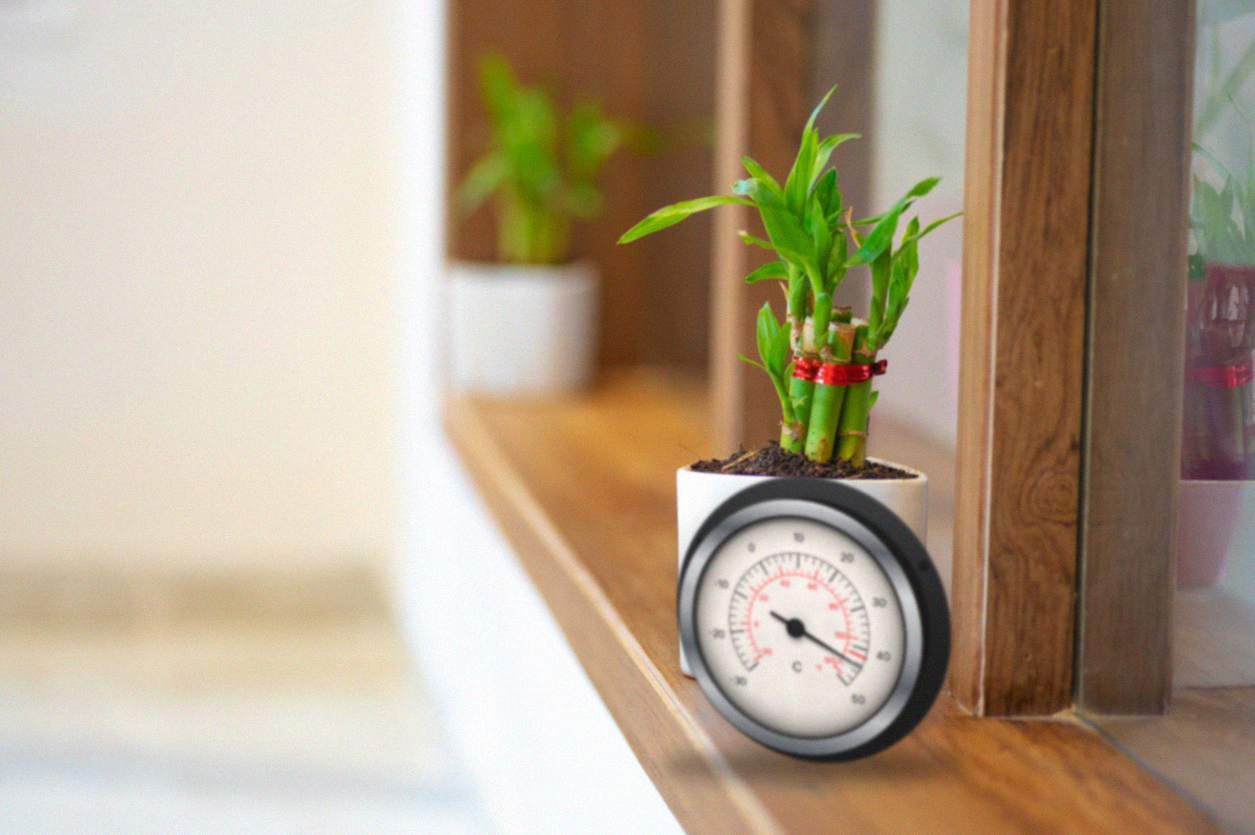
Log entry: 44 °C
